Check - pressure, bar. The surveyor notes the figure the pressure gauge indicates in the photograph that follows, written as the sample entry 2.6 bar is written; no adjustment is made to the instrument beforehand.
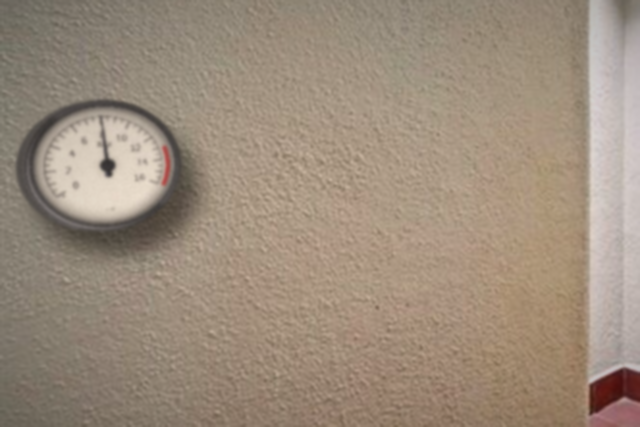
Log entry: 8 bar
